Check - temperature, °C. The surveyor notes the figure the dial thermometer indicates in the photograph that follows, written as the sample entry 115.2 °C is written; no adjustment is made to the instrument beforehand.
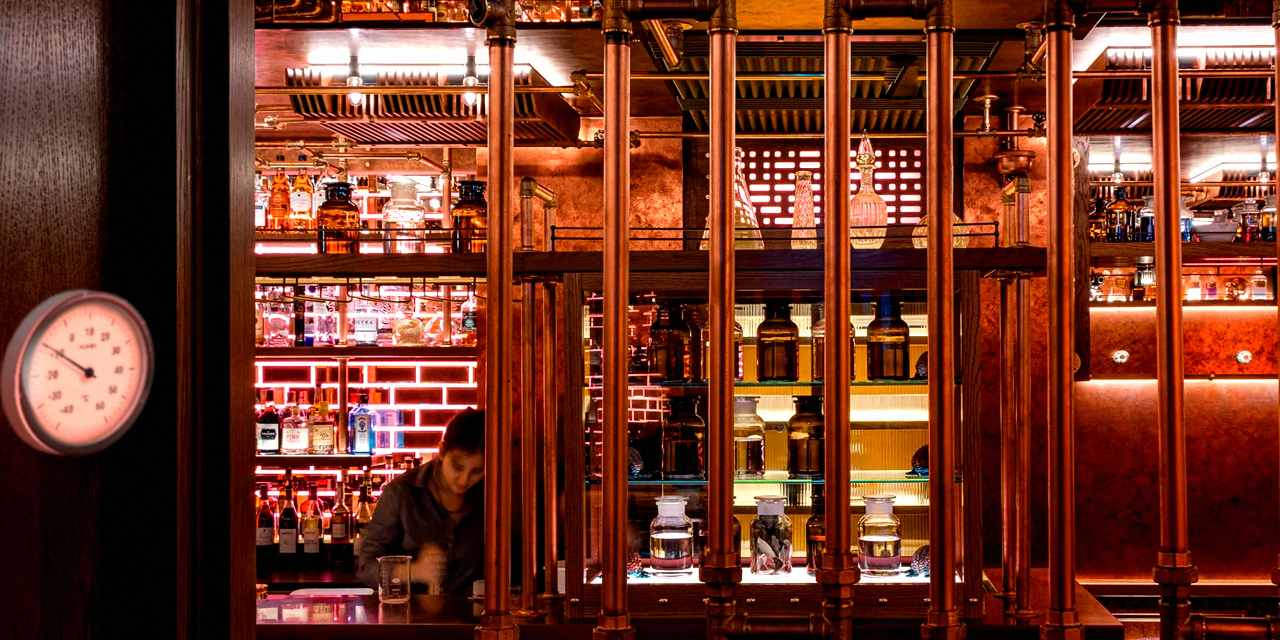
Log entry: -10 °C
